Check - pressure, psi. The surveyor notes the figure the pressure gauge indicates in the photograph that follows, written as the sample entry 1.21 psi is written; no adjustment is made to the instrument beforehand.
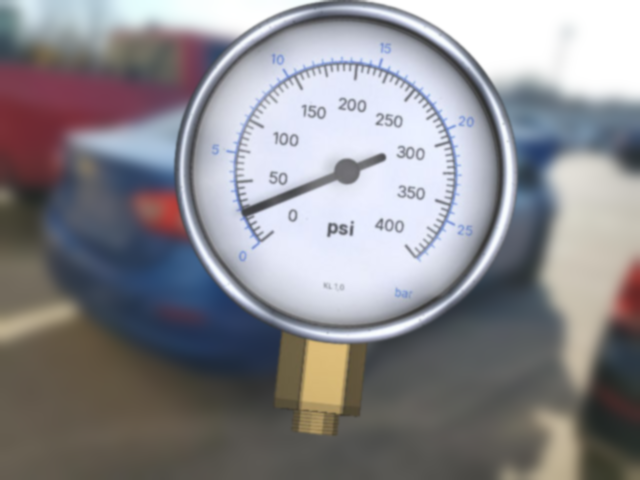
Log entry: 25 psi
